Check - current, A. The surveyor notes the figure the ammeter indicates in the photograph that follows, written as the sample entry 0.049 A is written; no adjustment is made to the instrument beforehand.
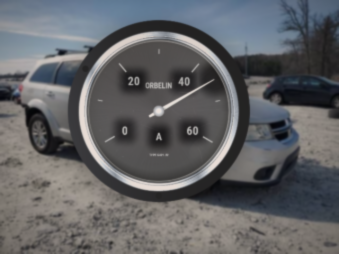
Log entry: 45 A
